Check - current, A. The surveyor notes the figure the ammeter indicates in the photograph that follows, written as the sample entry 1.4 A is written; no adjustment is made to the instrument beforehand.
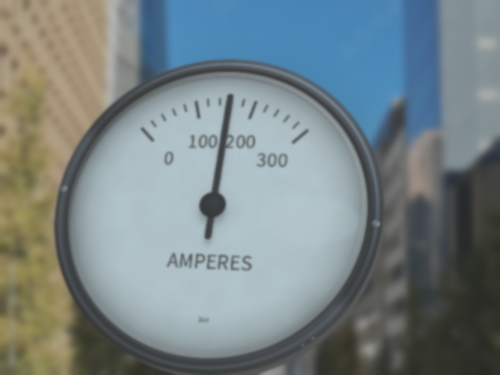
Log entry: 160 A
